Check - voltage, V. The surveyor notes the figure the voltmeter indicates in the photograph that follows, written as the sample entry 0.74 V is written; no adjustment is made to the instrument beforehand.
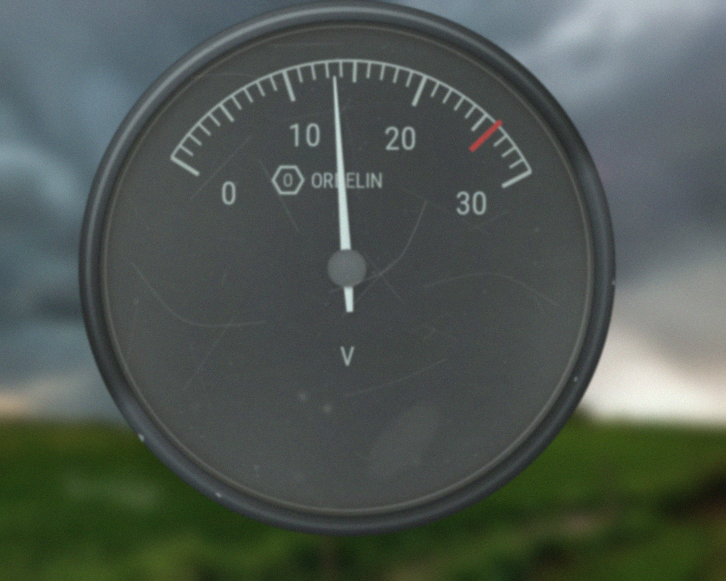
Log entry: 13.5 V
